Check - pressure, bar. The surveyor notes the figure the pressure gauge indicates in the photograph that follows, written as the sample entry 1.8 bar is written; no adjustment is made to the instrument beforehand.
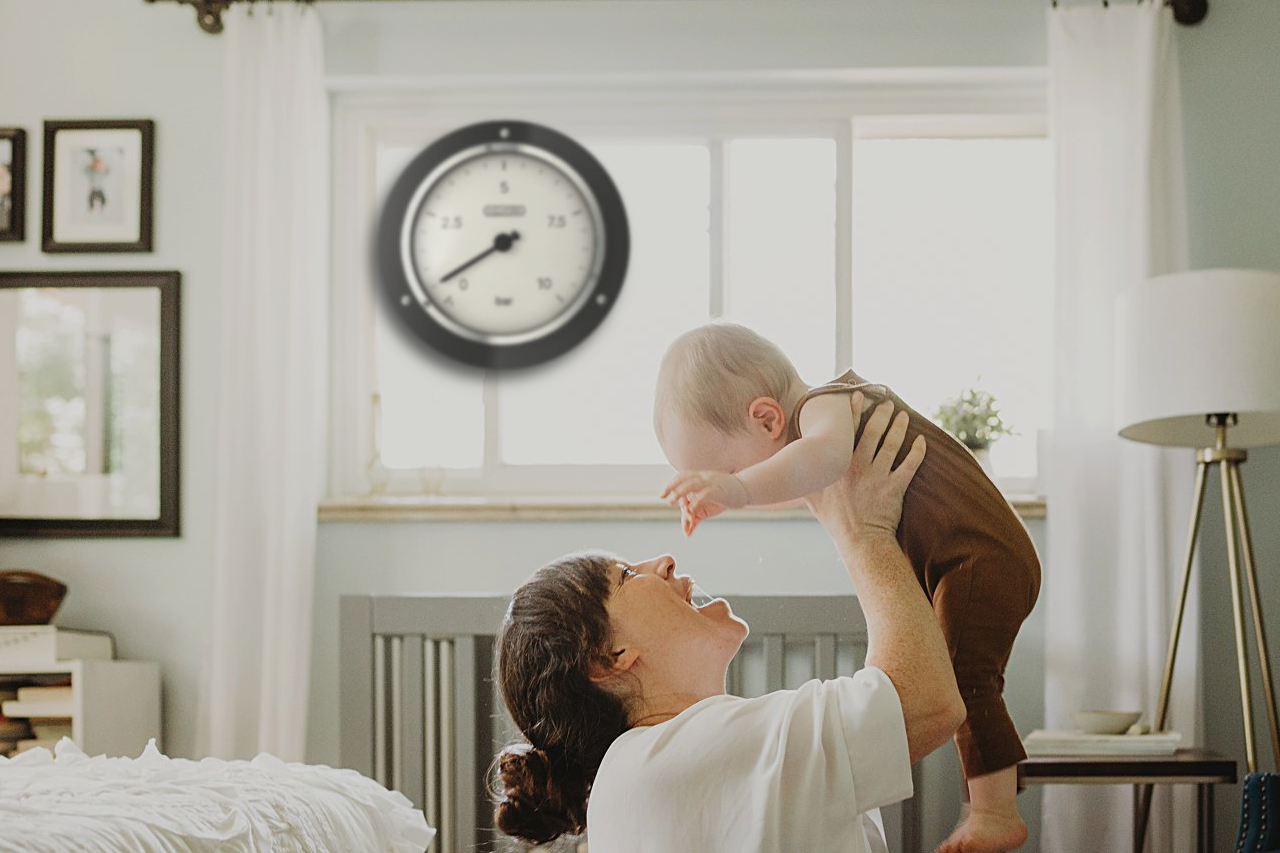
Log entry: 0.5 bar
